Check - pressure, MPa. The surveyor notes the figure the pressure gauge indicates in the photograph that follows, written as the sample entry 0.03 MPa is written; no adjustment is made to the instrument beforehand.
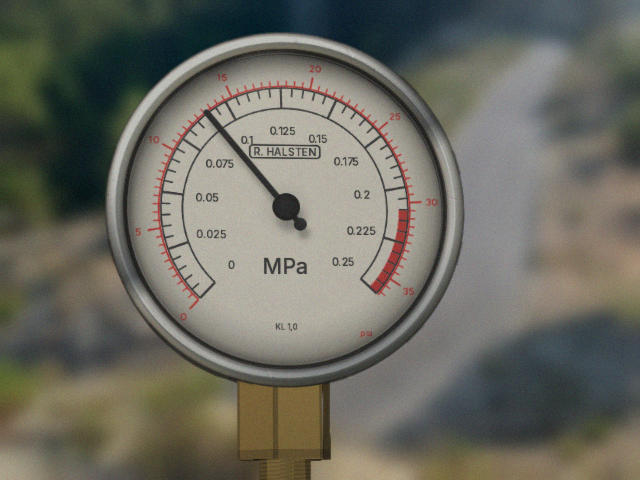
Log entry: 0.09 MPa
